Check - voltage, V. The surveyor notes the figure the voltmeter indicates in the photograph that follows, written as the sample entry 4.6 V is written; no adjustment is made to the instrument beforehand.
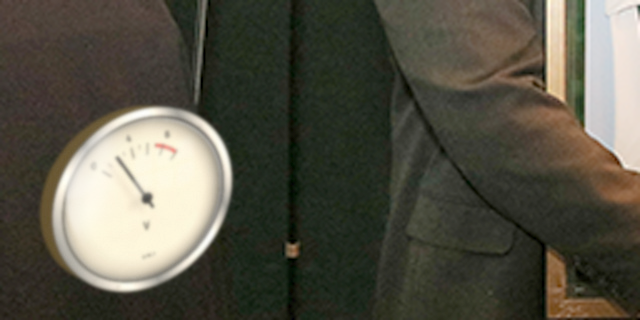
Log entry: 2 V
